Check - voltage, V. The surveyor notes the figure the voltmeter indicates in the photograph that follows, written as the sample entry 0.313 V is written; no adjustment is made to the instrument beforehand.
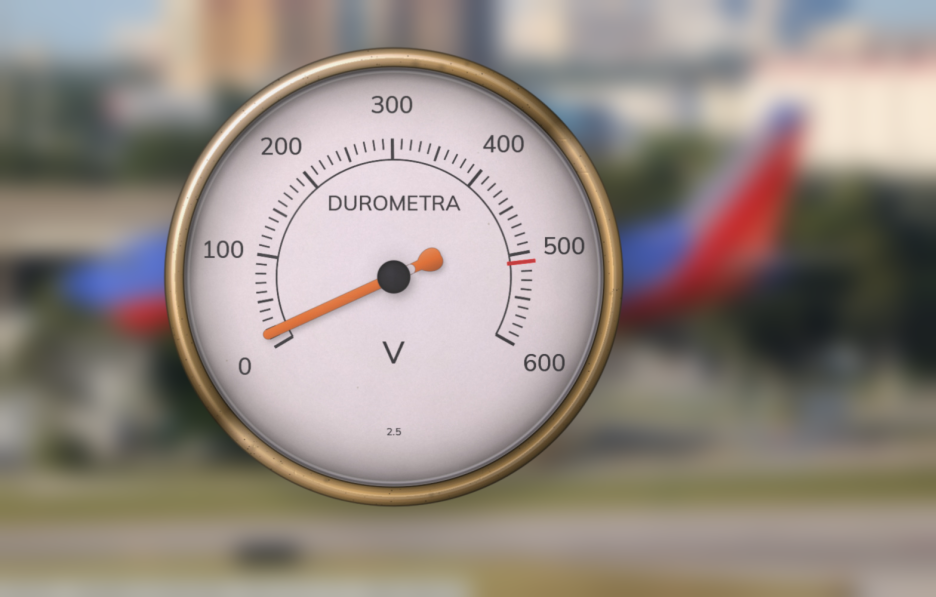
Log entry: 15 V
